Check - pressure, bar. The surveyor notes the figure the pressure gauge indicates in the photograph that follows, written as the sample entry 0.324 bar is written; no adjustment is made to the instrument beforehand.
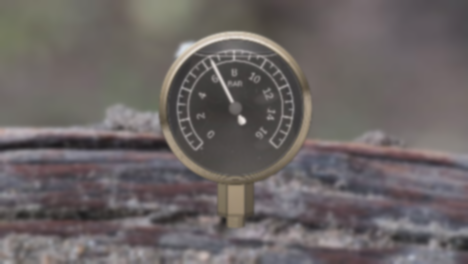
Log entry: 6.5 bar
